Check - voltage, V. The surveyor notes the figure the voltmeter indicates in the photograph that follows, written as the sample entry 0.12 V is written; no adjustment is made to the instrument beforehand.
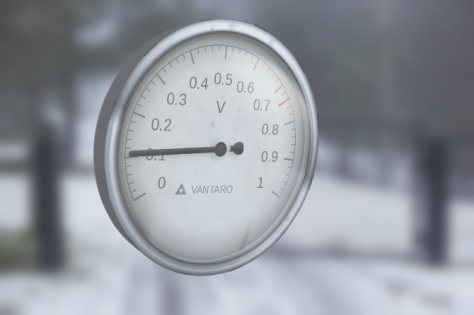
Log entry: 0.11 V
